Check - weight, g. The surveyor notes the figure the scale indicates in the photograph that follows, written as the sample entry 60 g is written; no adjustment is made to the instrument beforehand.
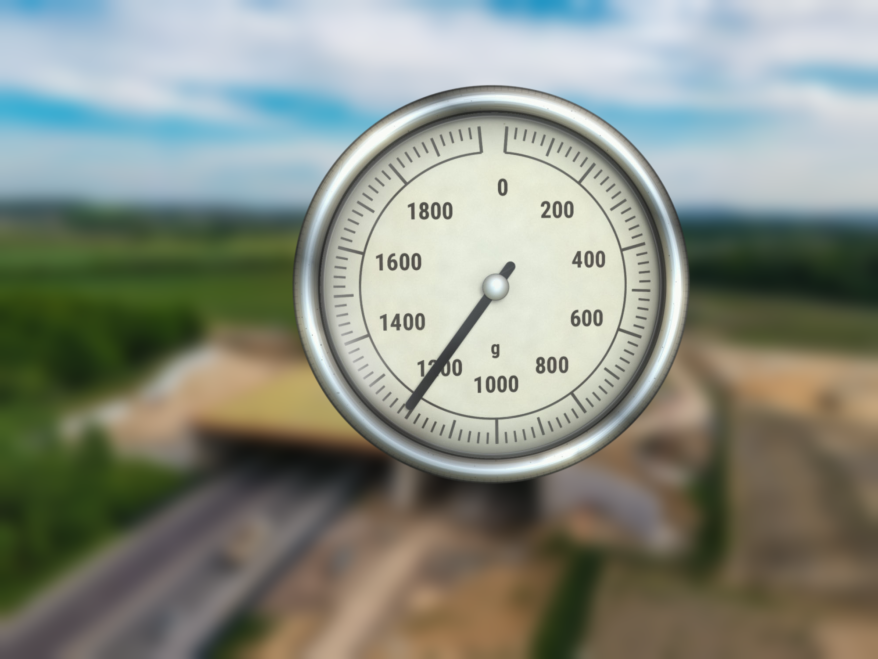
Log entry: 1210 g
